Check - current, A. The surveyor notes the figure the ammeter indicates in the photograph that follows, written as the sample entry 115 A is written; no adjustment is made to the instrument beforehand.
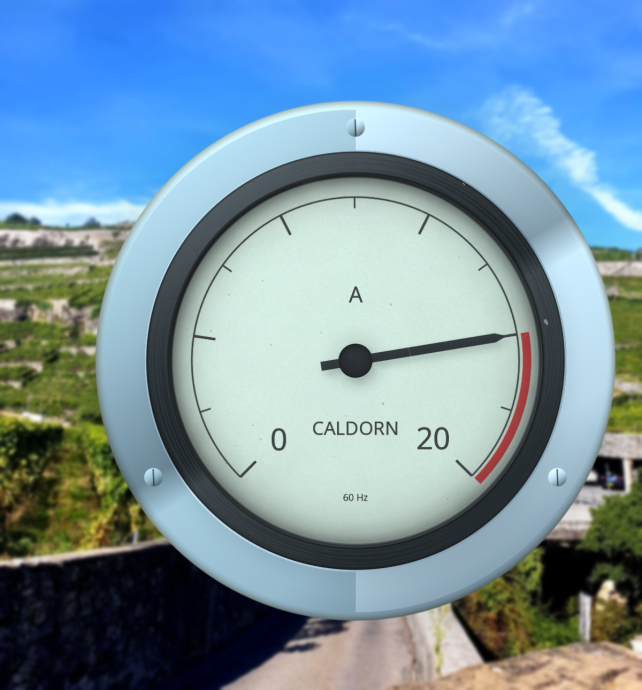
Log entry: 16 A
